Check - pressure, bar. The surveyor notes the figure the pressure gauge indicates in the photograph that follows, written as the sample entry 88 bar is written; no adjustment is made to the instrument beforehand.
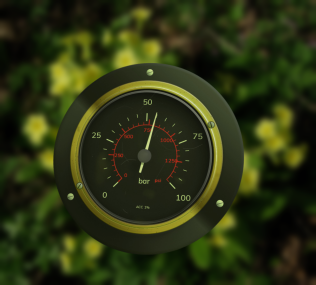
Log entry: 55 bar
